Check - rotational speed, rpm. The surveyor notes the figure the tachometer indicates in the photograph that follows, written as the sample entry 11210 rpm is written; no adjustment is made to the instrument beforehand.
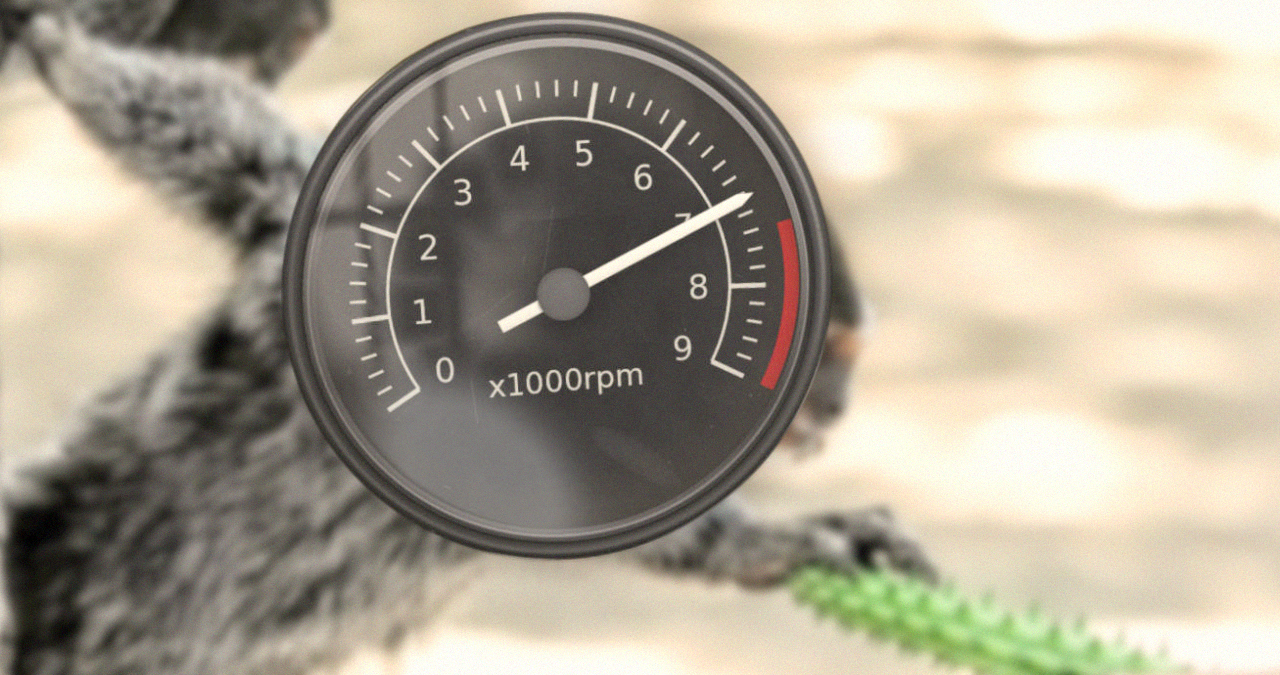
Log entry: 7000 rpm
